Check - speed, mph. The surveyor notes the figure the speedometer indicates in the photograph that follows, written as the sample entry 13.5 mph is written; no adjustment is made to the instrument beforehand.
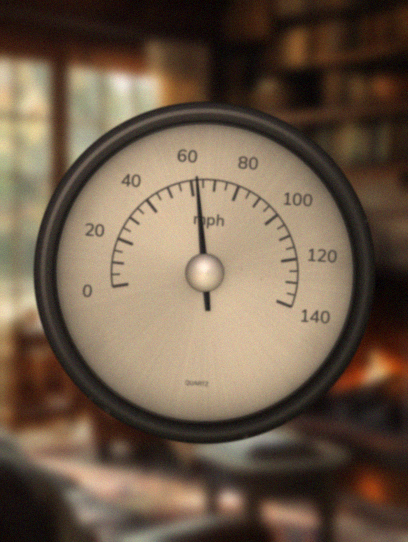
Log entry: 62.5 mph
